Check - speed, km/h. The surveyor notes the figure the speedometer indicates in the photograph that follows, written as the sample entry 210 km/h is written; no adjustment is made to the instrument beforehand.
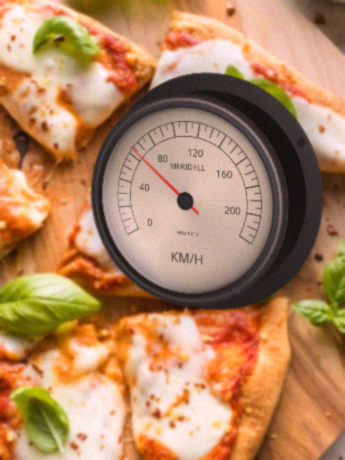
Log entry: 65 km/h
